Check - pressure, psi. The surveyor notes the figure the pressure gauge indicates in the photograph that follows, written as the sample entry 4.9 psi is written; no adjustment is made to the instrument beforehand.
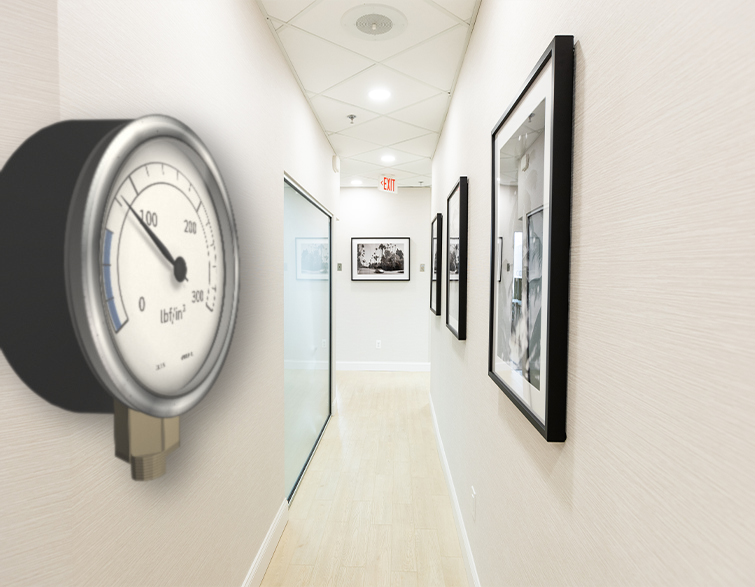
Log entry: 80 psi
